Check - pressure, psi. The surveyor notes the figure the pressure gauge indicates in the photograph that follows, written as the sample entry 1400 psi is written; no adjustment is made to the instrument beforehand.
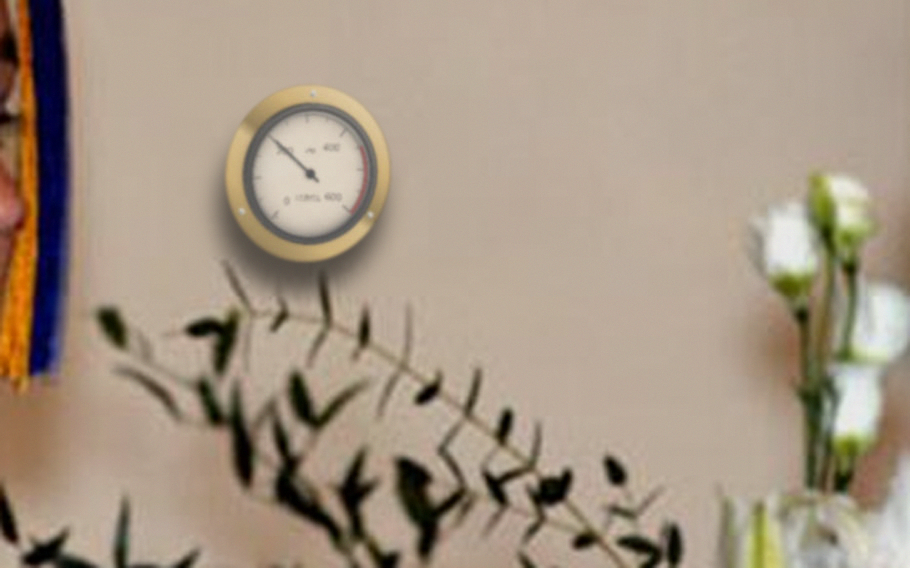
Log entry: 200 psi
